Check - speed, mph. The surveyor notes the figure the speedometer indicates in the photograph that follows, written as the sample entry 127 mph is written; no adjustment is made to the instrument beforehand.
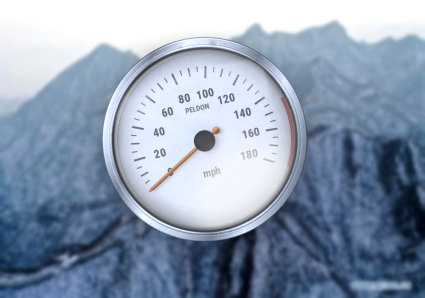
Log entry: 0 mph
